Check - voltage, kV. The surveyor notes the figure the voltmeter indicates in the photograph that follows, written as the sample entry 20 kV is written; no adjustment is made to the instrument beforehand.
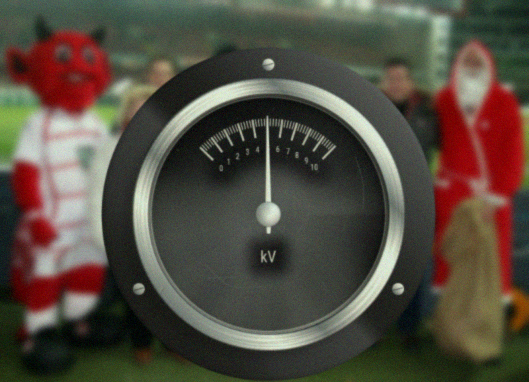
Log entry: 5 kV
